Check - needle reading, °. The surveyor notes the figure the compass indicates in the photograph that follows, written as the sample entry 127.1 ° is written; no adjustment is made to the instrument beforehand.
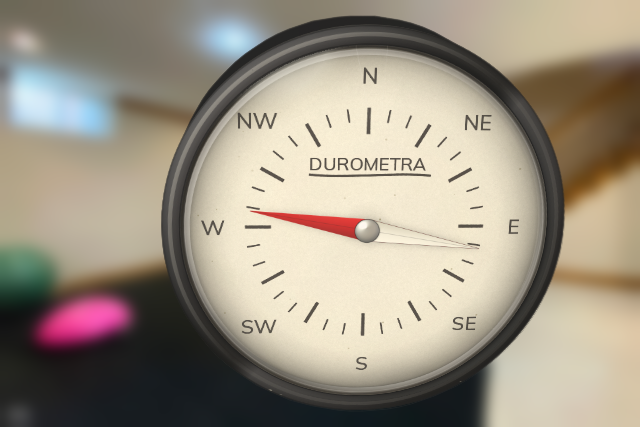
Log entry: 280 °
